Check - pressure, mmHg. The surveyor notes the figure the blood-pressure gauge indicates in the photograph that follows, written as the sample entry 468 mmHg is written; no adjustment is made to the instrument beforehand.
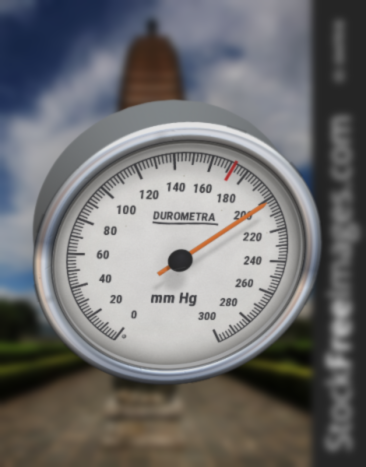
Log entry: 200 mmHg
